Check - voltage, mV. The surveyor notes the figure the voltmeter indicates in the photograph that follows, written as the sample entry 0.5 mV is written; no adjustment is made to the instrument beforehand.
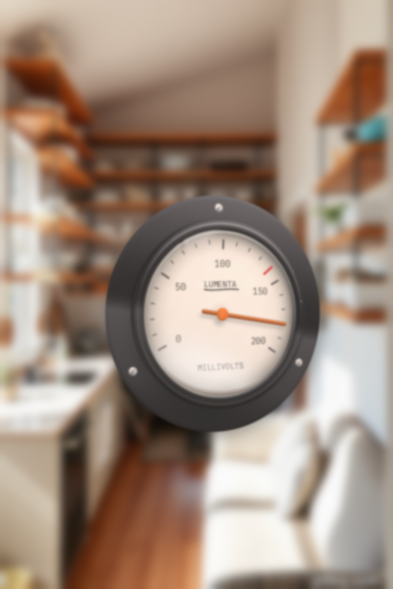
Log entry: 180 mV
